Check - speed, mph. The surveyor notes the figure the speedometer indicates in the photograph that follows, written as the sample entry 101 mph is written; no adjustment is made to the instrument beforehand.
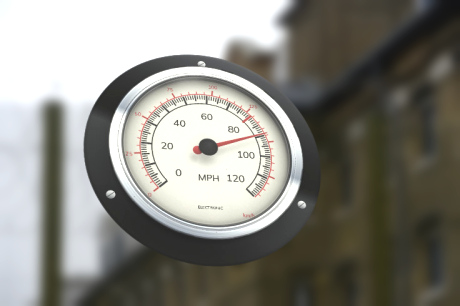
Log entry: 90 mph
